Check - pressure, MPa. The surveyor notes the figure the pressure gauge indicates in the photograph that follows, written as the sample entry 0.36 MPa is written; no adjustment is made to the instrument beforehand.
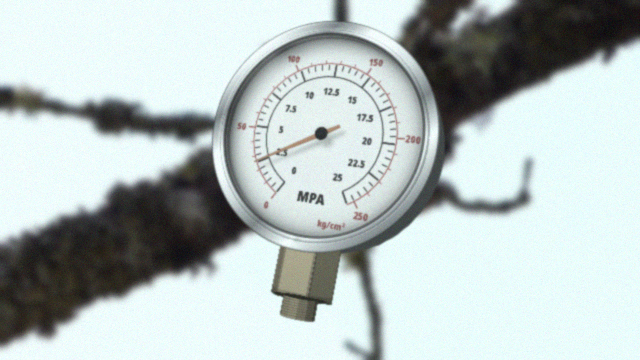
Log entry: 2.5 MPa
